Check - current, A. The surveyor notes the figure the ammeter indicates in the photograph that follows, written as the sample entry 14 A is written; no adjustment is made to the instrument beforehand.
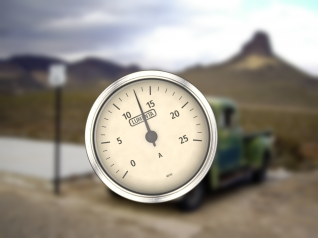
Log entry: 13 A
